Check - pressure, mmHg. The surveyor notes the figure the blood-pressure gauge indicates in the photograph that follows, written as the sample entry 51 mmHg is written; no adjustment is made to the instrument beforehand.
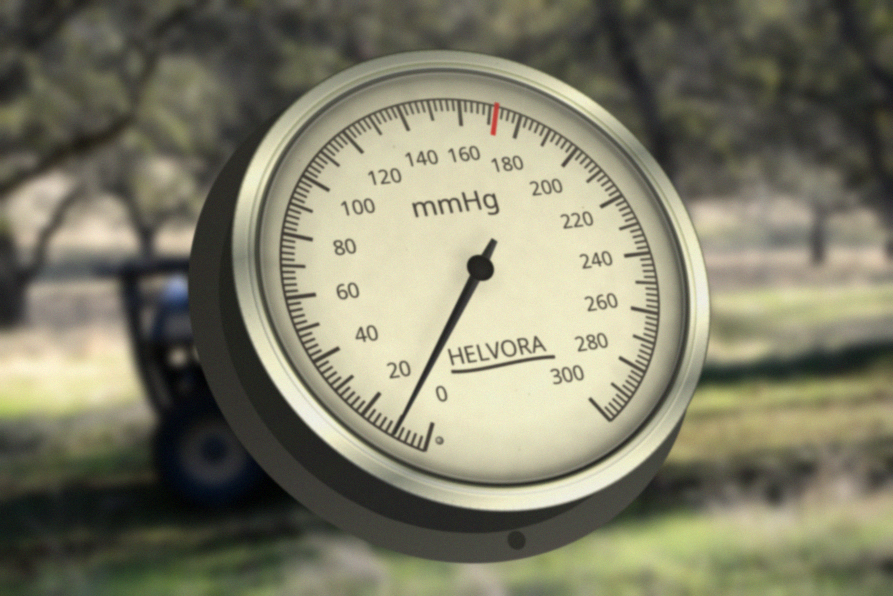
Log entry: 10 mmHg
